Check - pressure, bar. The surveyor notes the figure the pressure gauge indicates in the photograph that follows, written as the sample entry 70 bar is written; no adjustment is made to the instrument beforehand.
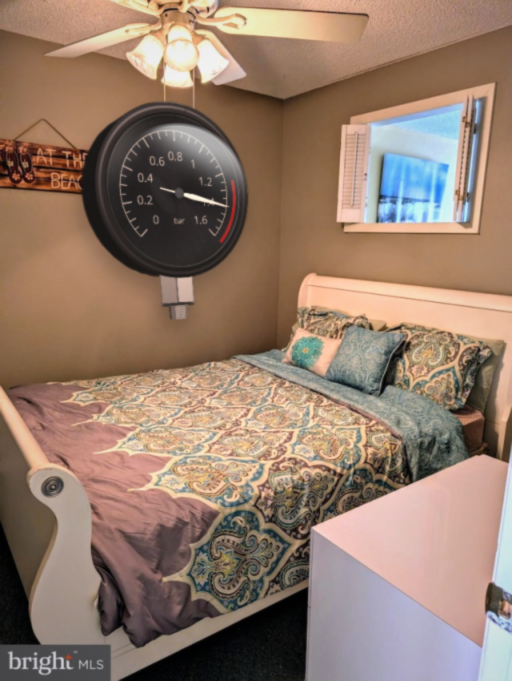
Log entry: 1.4 bar
